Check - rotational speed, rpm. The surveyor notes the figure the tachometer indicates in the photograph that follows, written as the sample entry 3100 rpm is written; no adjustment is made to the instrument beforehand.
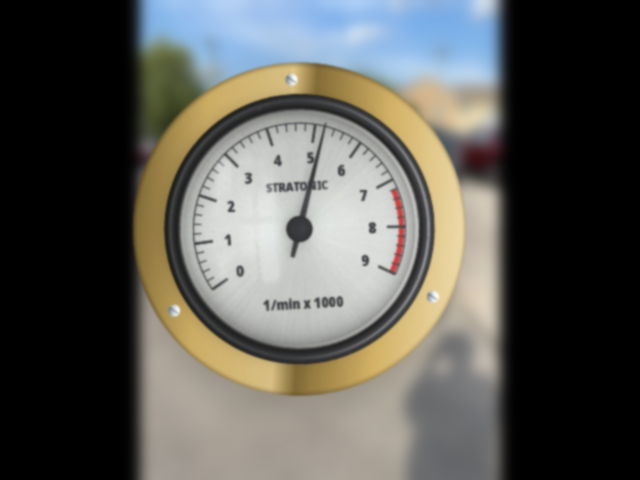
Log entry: 5200 rpm
